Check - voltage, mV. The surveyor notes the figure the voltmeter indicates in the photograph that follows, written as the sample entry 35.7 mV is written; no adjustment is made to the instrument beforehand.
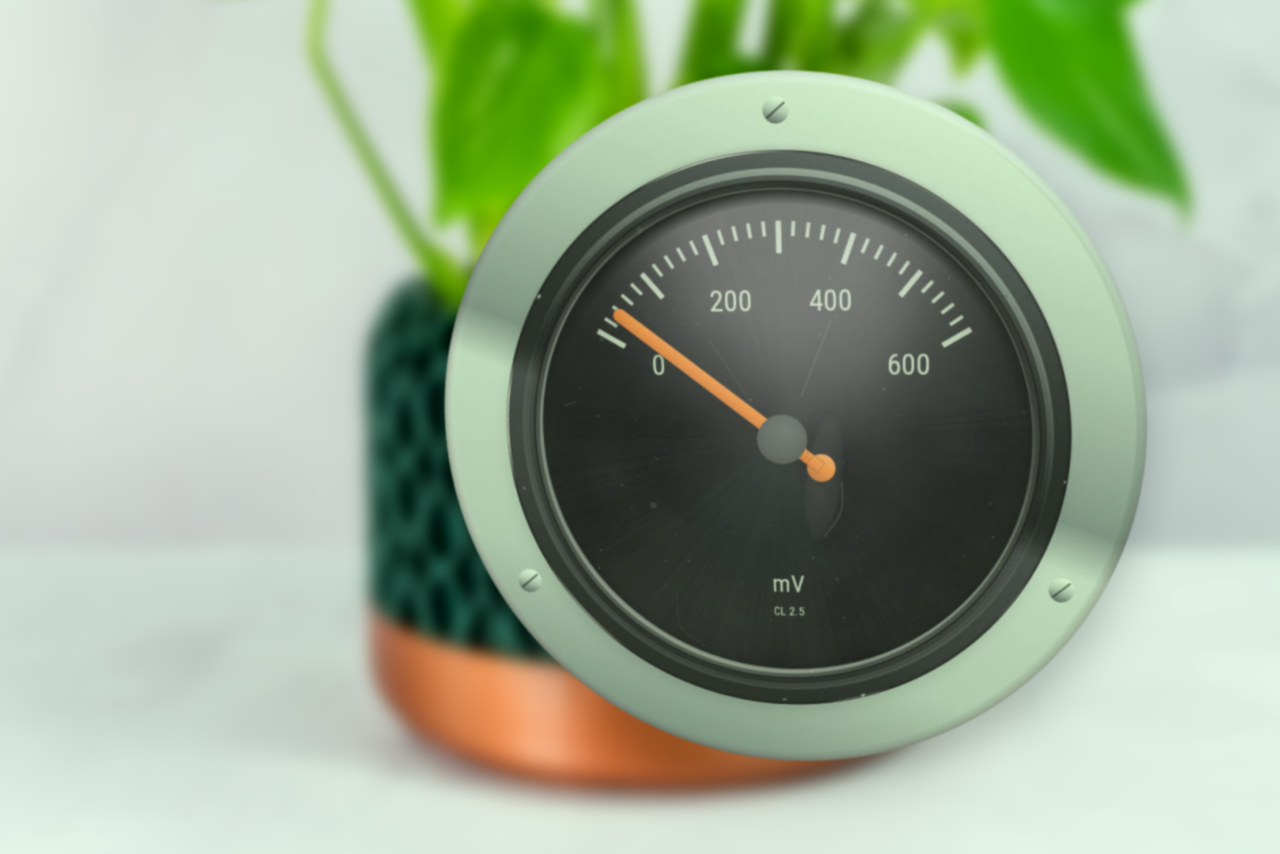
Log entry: 40 mV
